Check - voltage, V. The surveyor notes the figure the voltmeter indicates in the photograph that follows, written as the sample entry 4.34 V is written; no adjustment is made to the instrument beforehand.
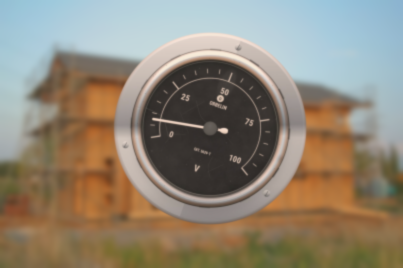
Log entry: 7.5 V
